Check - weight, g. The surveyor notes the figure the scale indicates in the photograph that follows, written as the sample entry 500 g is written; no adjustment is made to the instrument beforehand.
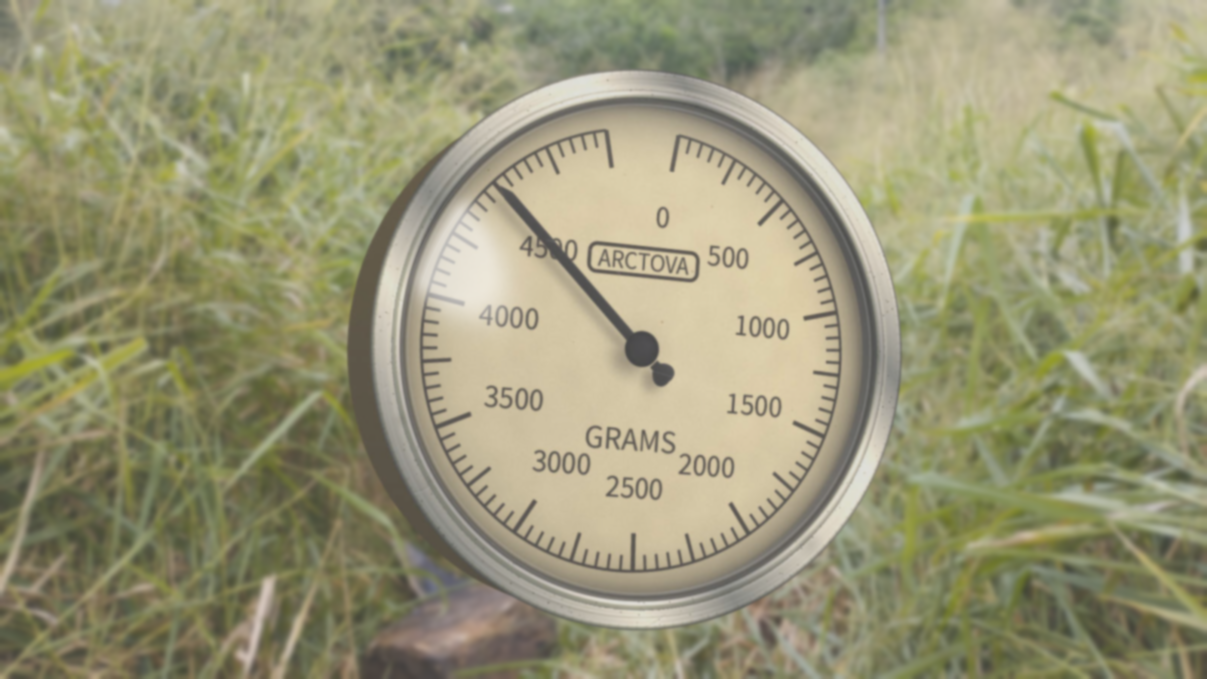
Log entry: 4500 g
